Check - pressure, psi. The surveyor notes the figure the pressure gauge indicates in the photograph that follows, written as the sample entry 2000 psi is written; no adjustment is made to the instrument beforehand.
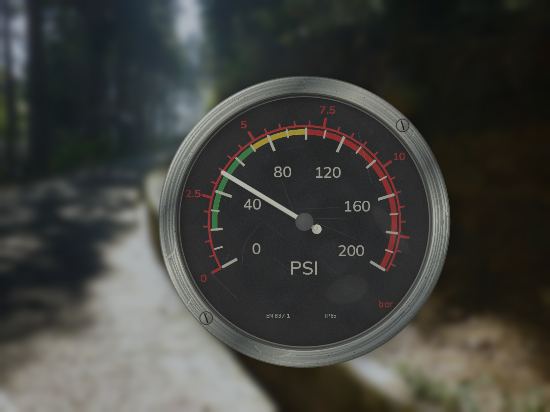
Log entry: 50 psi
